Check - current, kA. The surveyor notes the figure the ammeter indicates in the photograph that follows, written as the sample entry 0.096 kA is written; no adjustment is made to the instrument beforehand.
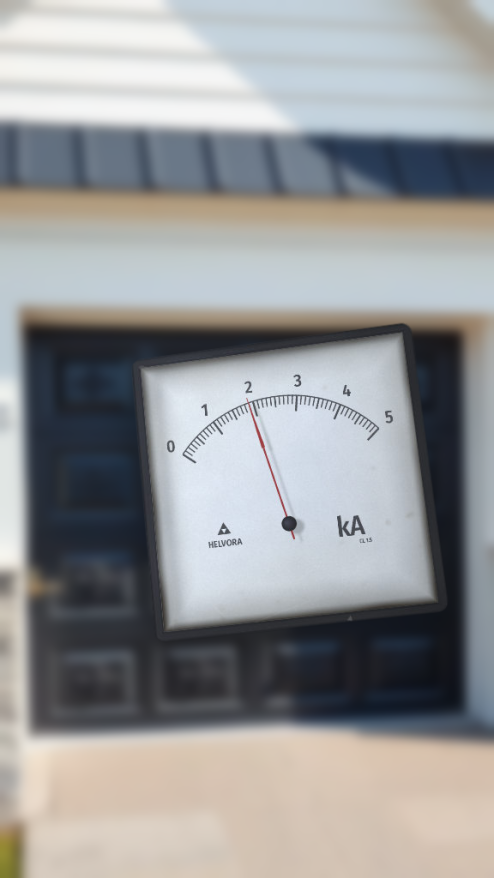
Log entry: 1.9 kA
